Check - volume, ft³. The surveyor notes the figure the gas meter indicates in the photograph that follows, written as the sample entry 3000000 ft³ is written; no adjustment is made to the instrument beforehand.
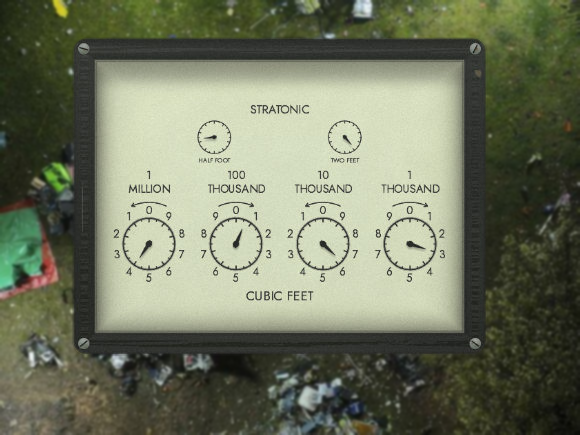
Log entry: 406300 ft³
